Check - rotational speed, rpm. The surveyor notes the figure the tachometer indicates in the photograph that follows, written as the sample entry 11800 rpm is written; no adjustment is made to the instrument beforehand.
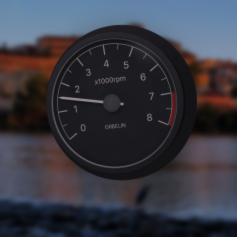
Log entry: 1500 rpm
